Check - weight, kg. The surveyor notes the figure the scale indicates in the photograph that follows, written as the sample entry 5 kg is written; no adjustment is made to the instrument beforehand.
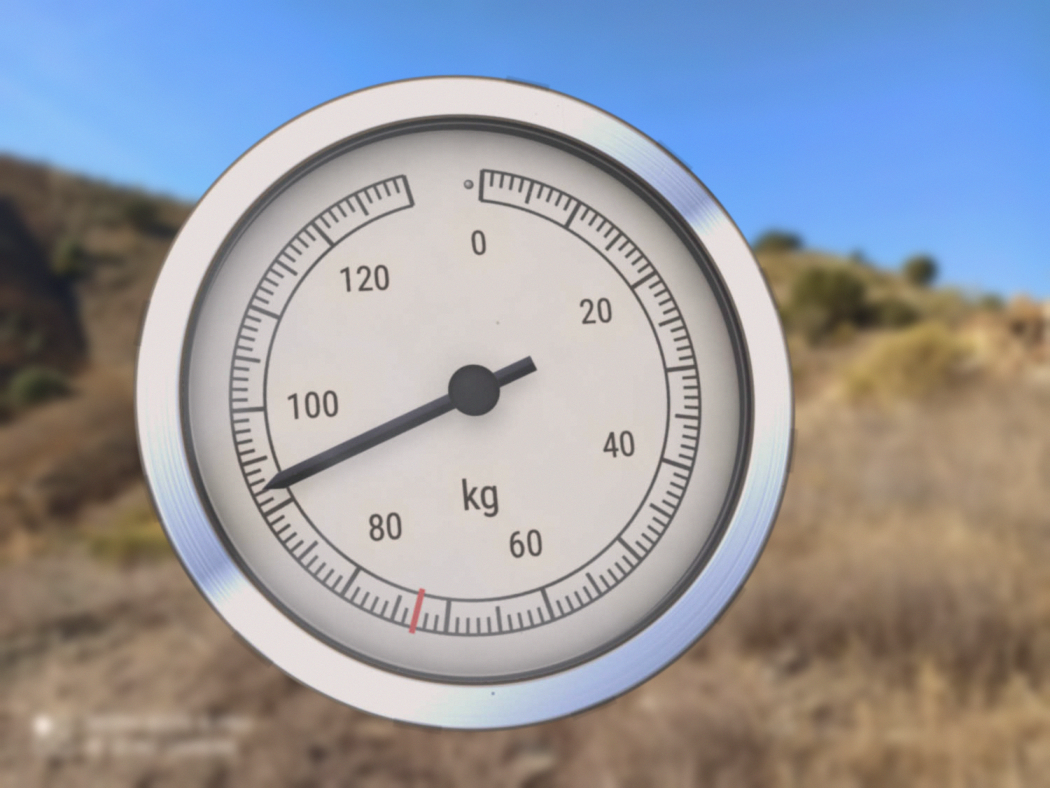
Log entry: 92 kg
